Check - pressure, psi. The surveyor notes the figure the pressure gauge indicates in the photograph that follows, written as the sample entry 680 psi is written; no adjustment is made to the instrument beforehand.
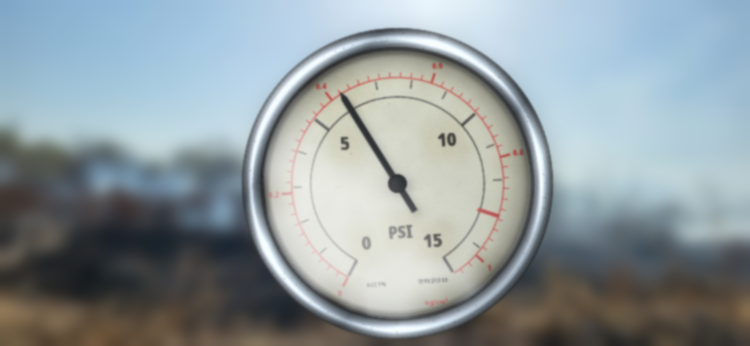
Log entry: 6 psi
